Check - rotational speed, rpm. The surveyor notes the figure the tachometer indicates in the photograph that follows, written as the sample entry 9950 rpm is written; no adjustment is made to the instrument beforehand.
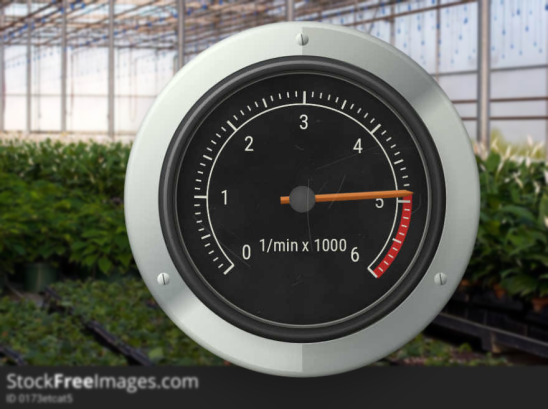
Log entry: 4900 rpm
